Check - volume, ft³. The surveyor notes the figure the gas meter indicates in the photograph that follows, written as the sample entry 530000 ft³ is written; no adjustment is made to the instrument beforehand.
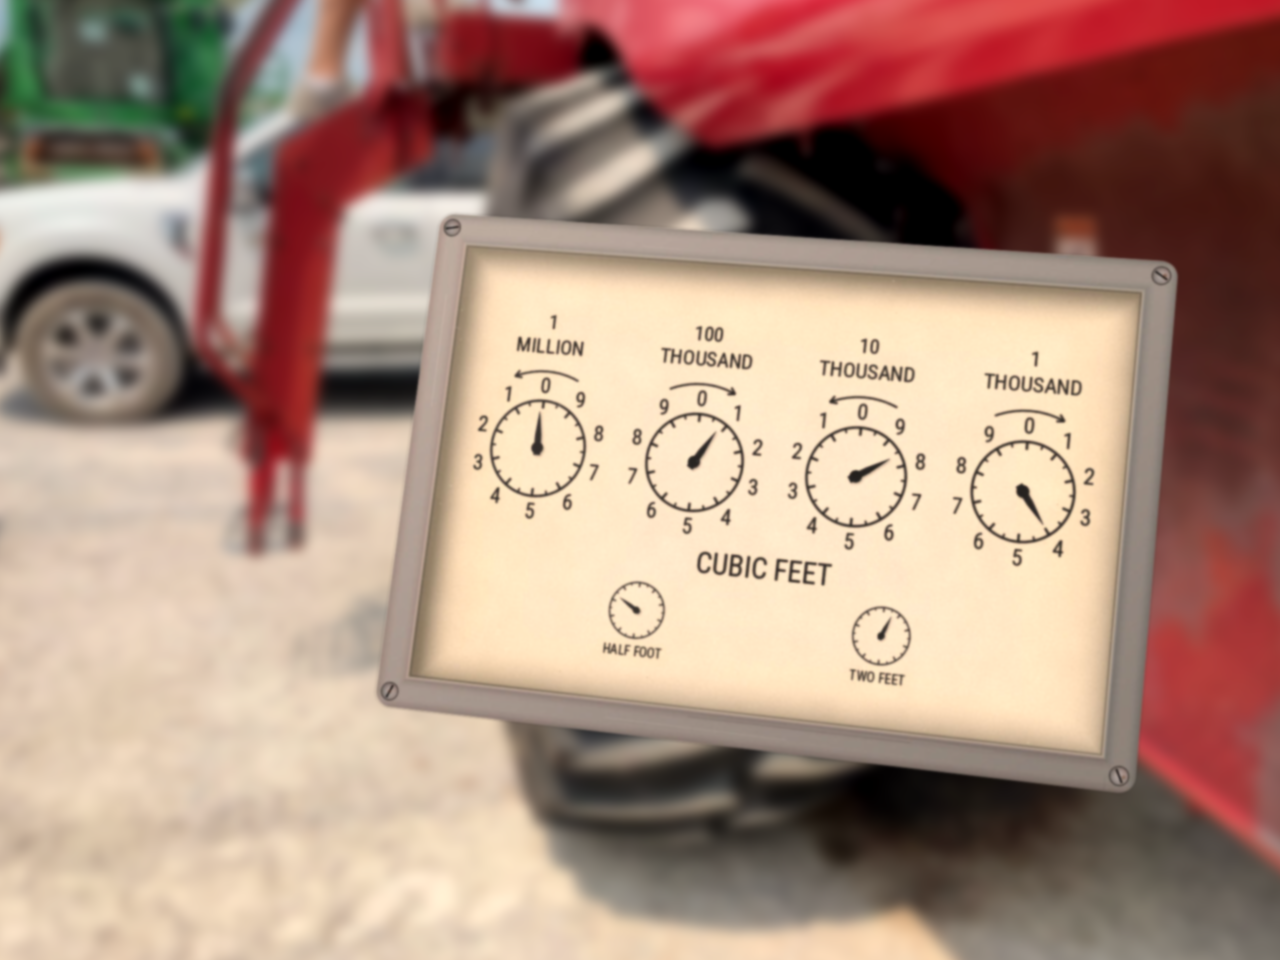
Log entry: 8400 ft³
